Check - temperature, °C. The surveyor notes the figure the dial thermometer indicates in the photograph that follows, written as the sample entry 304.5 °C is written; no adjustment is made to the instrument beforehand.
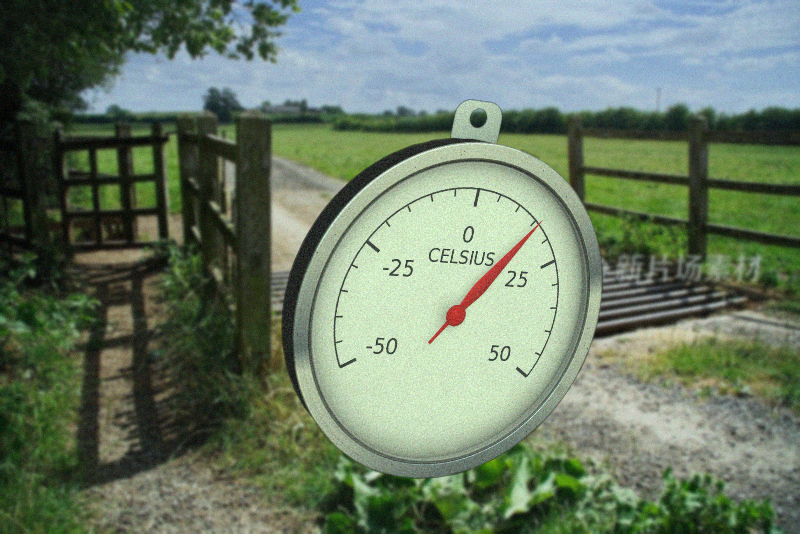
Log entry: 15 °C
